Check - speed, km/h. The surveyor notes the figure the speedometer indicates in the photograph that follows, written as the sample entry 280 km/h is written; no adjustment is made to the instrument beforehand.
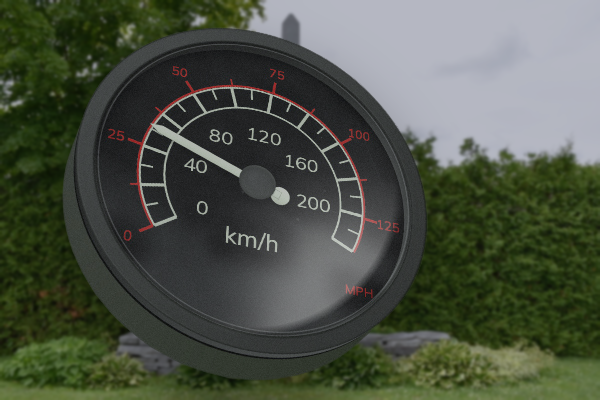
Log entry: 50 km/h
